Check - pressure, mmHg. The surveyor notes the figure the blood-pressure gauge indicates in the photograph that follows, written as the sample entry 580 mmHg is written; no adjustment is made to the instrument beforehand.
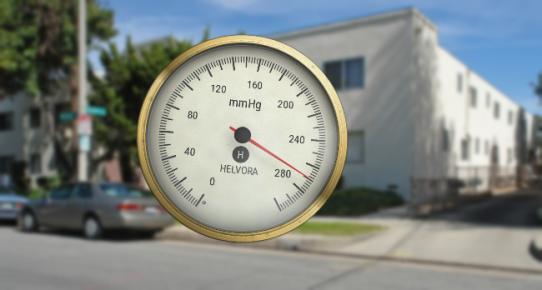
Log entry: 270 mmHg
